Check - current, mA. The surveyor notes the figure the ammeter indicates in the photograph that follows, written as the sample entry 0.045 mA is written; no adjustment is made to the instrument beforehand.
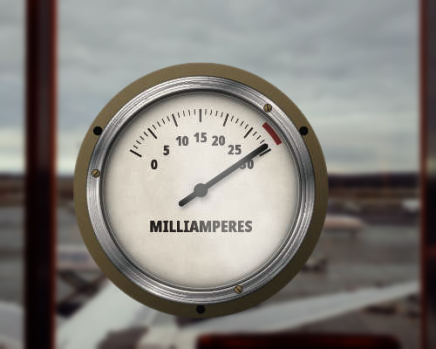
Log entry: 29 mA
